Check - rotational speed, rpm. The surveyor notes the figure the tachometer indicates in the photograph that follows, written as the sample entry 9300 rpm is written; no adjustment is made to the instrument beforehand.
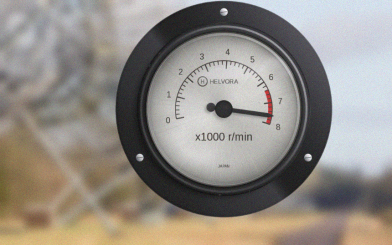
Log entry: 7600 rpm
